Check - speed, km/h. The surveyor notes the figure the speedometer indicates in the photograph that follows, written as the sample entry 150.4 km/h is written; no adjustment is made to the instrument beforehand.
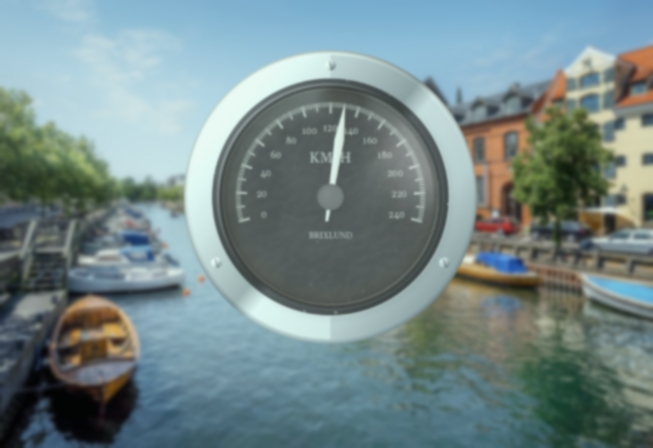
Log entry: 130 km/h
